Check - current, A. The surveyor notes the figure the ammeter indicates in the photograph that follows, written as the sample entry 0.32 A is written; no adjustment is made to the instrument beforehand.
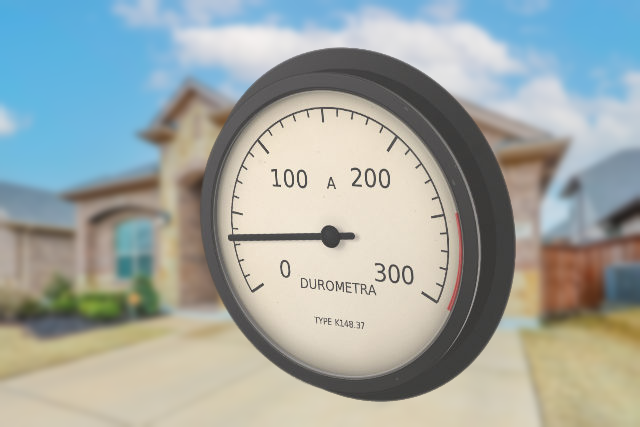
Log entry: 35 A
